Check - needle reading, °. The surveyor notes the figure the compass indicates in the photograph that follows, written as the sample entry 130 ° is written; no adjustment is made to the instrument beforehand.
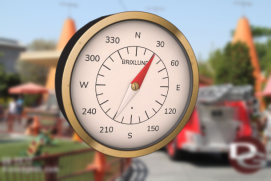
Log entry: 30 °
